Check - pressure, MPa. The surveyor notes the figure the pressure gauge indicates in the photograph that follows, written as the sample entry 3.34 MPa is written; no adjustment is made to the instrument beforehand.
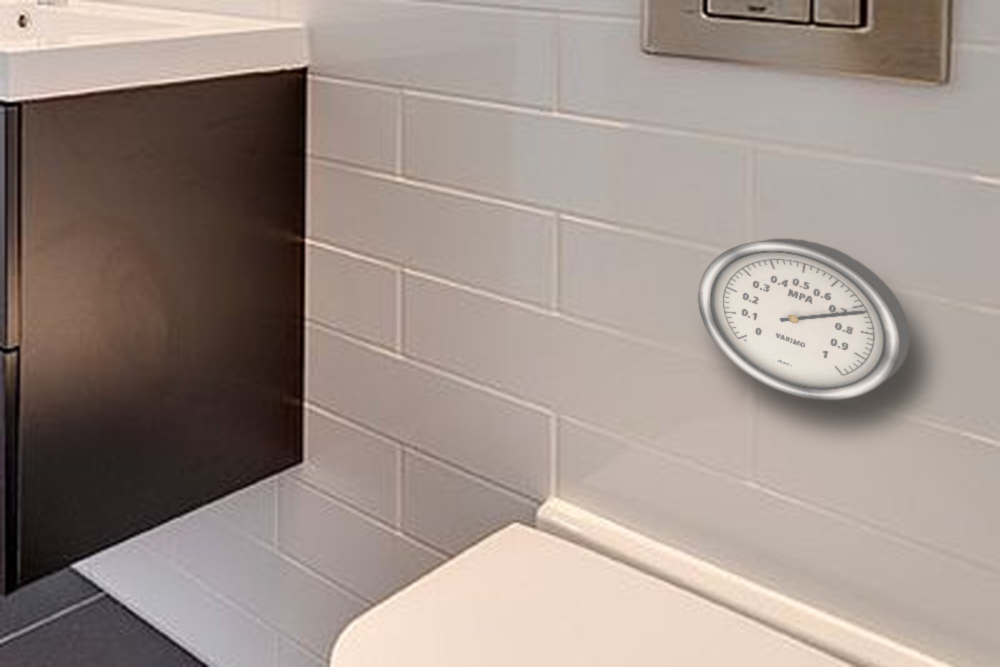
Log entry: 0.72 MPa
